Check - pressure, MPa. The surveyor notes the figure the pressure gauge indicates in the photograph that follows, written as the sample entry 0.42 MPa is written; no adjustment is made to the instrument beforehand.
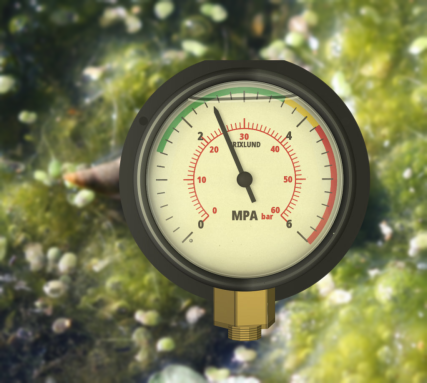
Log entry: 2.5 MPa
